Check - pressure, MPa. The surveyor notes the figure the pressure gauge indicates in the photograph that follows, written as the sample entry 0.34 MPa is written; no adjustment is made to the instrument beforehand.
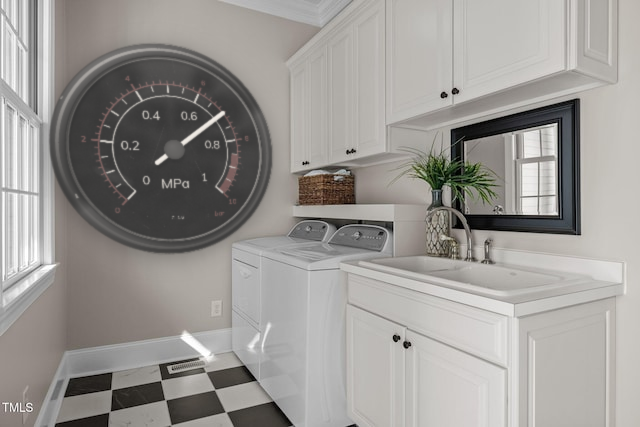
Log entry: 0.7 MPa
